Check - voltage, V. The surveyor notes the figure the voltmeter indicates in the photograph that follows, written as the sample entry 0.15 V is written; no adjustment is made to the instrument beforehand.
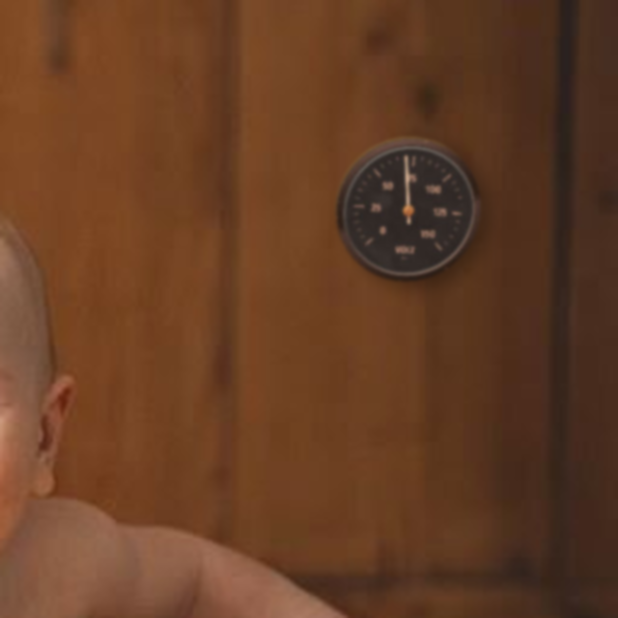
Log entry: 70 V
